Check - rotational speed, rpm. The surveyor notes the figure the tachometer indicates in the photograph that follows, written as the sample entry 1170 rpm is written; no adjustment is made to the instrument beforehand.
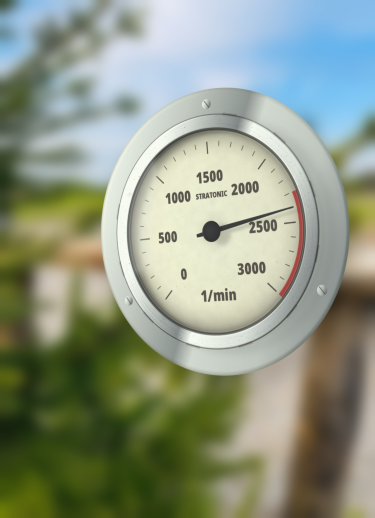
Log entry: 2400 rpm
